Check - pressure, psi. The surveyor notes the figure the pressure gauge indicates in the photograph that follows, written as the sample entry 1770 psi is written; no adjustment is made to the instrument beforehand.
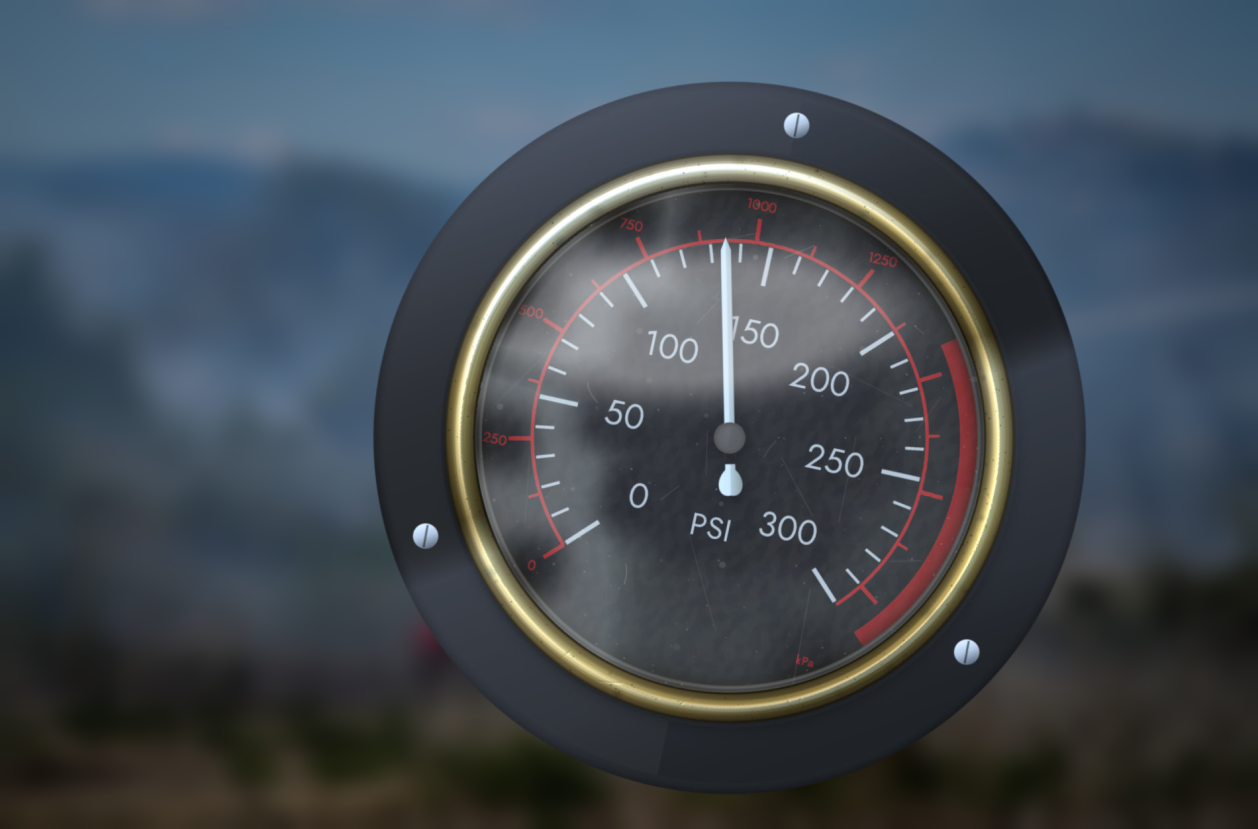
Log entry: 135 psi
